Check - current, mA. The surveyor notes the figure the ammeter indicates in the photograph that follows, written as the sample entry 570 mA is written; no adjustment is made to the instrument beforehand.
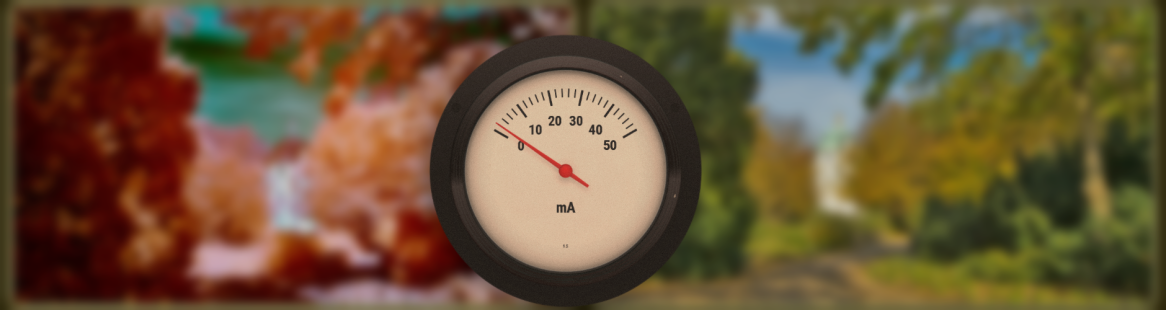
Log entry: 2 mA
